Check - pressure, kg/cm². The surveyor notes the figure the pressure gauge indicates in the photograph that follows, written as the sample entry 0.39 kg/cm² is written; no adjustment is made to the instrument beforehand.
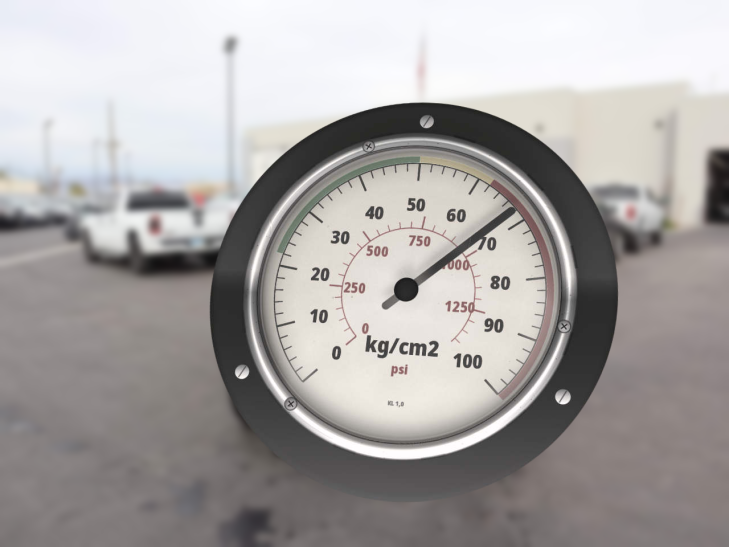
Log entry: 68 kg/cm²
